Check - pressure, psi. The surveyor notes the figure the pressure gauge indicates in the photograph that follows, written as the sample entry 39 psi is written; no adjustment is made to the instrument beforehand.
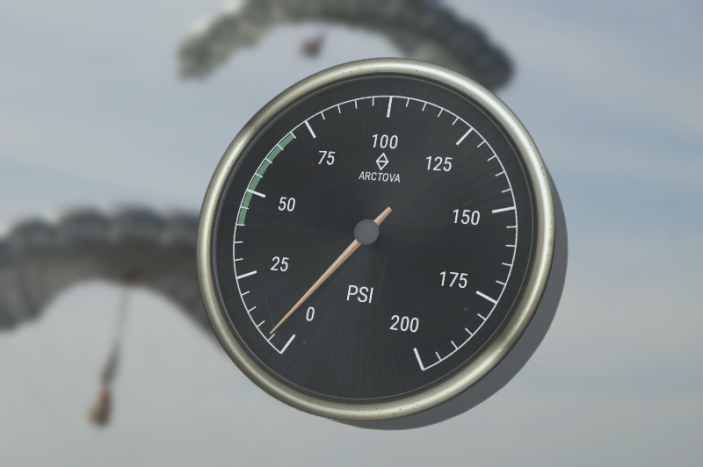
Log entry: 5 psi
